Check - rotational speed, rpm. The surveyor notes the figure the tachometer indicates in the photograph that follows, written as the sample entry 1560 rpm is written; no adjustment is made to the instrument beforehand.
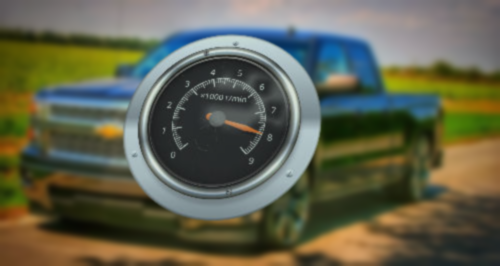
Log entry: 8000 rpm
